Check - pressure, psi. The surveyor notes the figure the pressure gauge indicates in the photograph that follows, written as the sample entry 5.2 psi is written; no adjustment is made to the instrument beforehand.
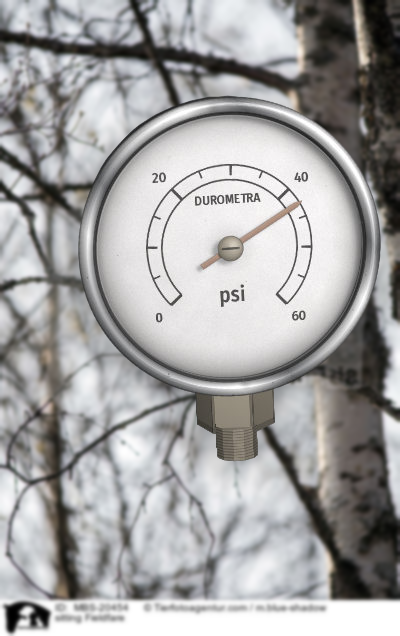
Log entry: 42.5 psi
